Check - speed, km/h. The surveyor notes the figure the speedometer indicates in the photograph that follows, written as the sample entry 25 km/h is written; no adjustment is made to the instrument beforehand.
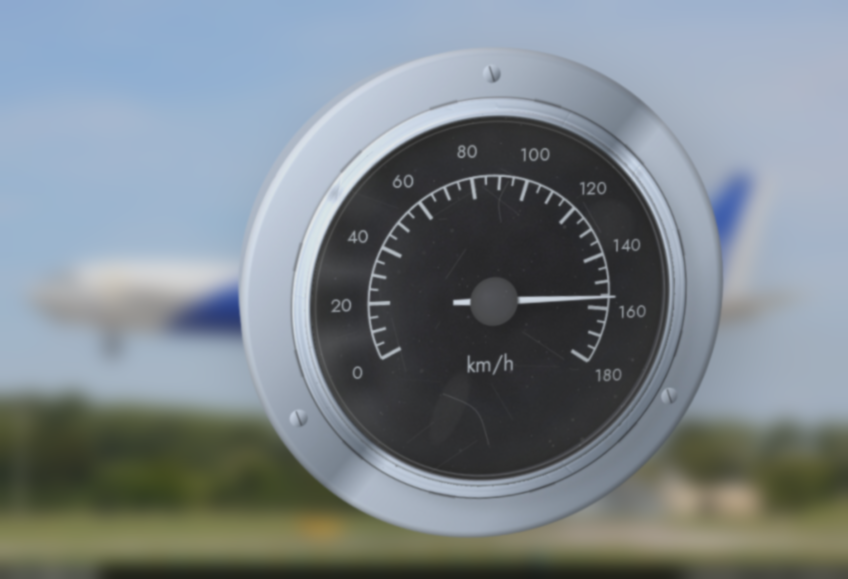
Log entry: 155 km/h
